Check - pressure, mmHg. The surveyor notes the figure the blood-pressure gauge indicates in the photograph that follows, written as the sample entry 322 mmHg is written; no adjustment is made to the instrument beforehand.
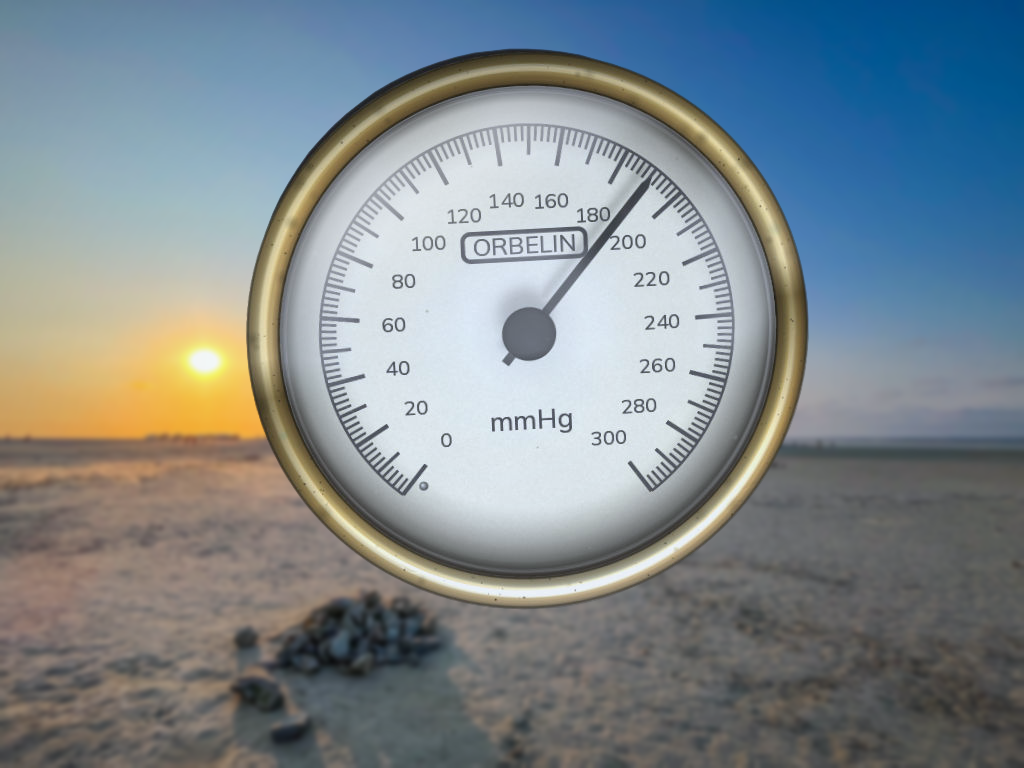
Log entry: 190 mmHg
